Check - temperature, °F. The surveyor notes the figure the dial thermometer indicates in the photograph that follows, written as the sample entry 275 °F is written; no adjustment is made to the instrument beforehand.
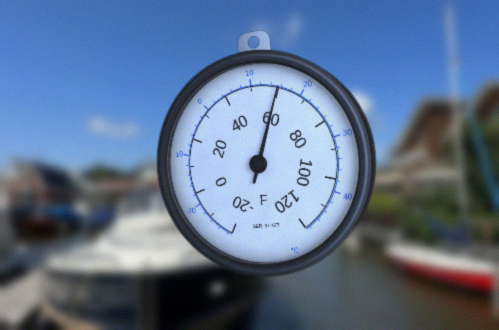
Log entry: 60 °F
